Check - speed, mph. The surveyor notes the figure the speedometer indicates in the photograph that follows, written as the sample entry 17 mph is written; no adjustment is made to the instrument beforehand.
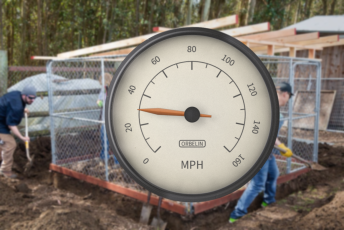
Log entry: 30 mph
